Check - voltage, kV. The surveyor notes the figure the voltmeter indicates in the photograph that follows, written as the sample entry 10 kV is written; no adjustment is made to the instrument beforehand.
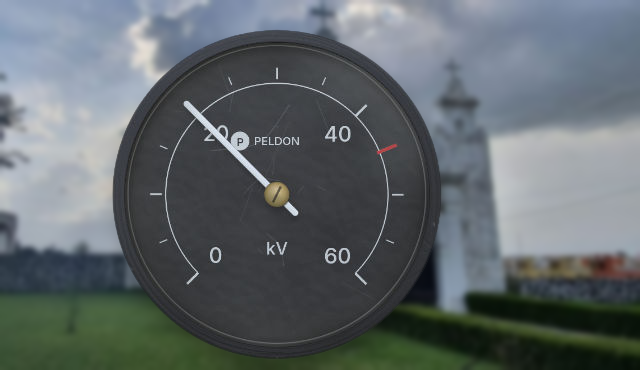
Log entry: 20 kV
